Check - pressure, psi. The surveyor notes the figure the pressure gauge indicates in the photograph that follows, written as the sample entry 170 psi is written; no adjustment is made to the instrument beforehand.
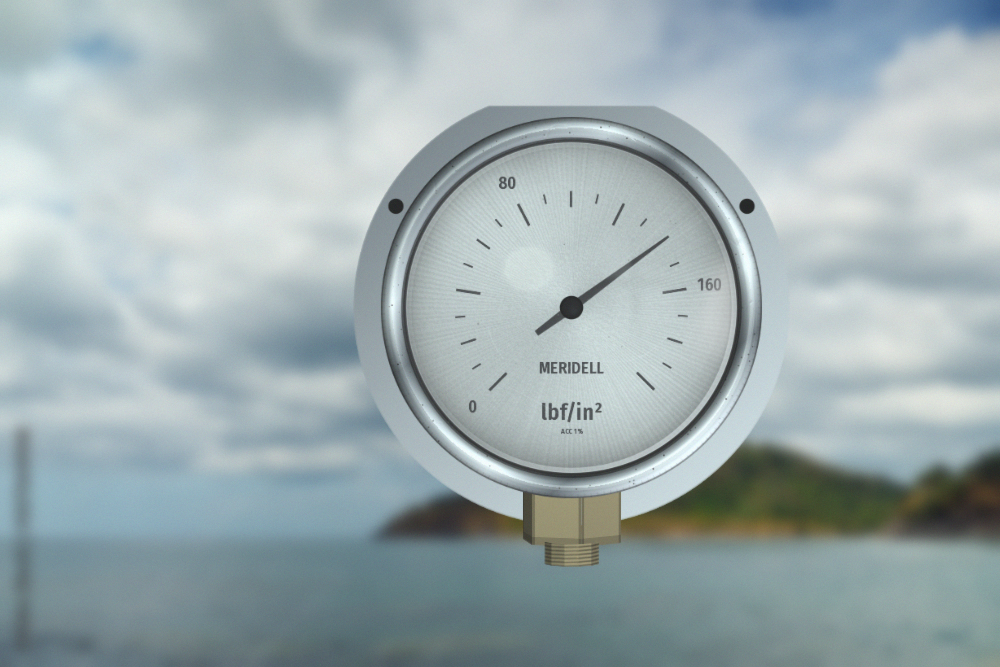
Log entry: 140 psi
